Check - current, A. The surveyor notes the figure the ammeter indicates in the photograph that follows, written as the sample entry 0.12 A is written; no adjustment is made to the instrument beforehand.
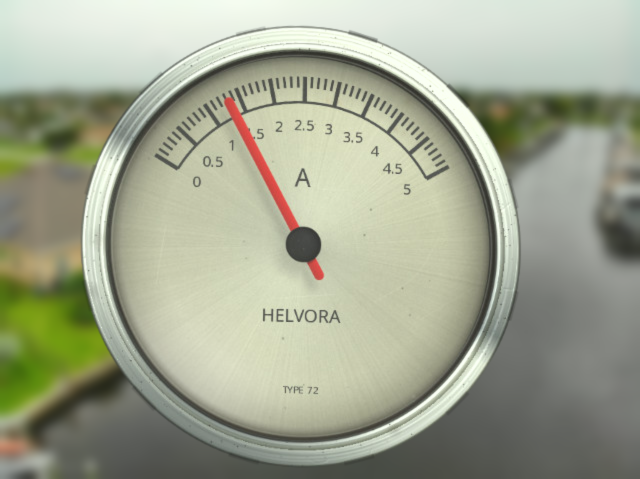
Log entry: 1.3 A
